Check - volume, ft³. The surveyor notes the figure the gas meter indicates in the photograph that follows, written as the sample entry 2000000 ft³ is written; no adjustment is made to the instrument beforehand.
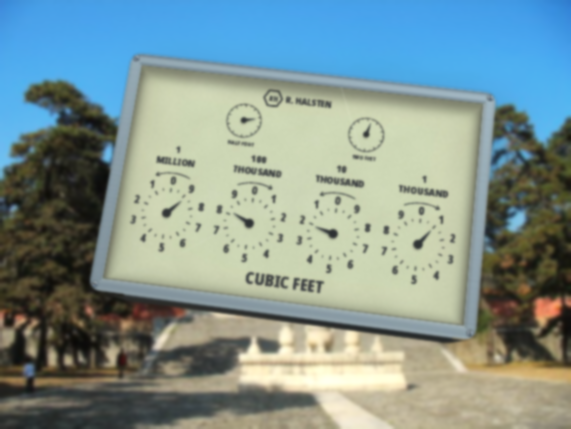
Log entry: 882100 ft³
